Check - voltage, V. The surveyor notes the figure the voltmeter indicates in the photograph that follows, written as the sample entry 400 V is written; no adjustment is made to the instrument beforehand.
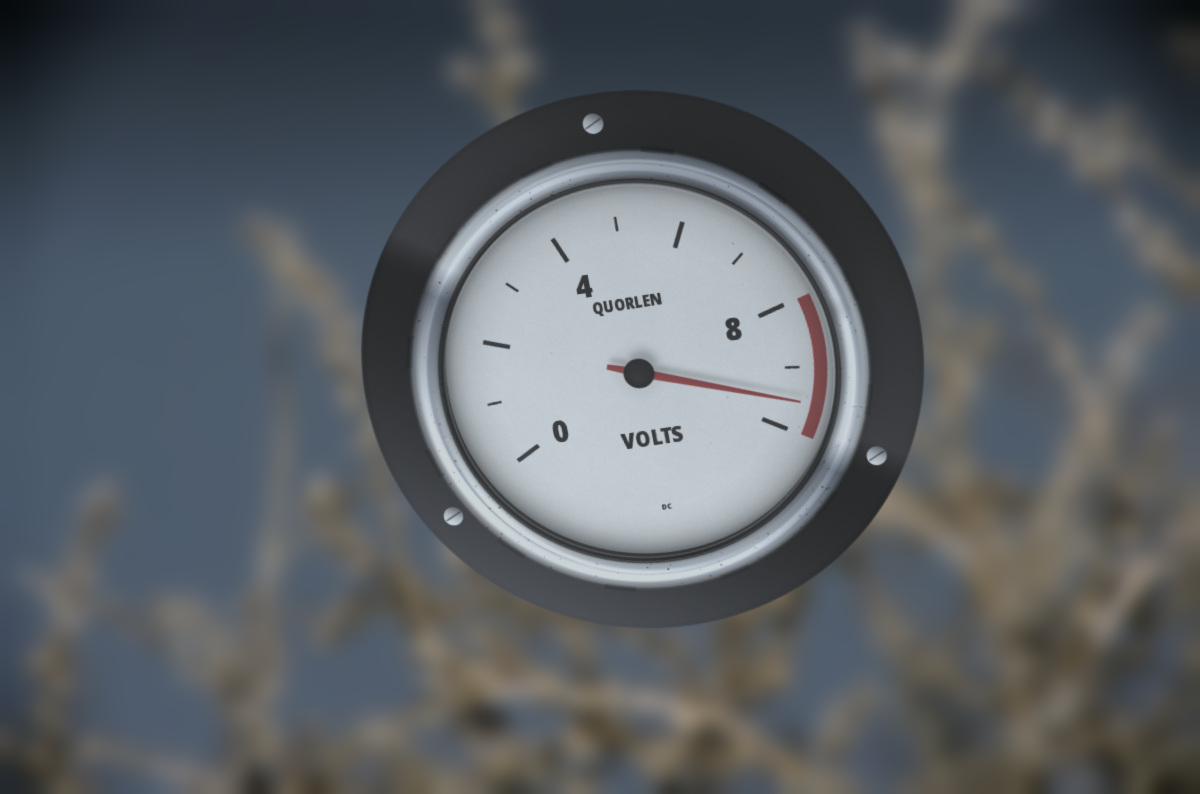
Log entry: 9.5 V
